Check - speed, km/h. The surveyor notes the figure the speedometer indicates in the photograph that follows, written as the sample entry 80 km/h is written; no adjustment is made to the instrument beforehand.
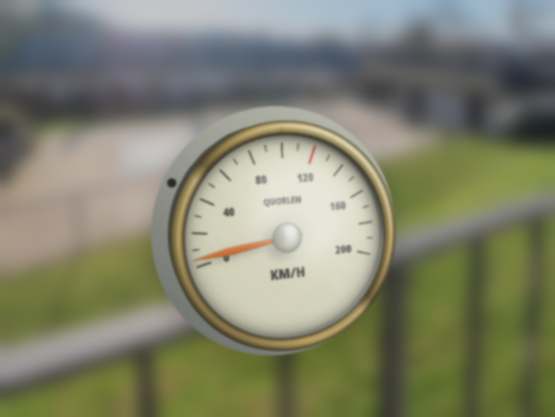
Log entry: 5 km/h
